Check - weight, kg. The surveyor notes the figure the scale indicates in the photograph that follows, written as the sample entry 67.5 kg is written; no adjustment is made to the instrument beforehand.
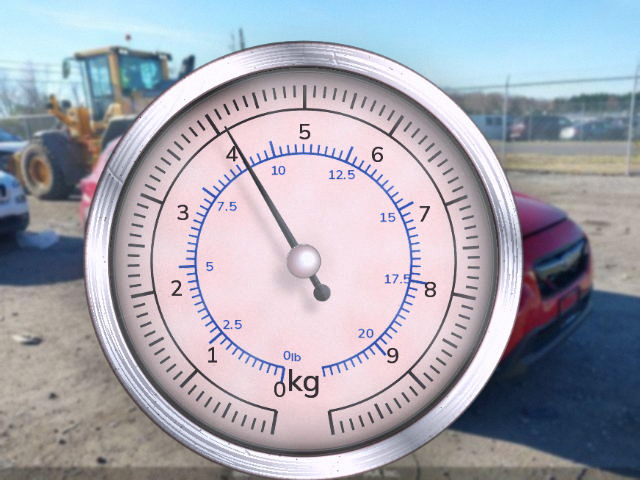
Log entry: 4.1 kg
